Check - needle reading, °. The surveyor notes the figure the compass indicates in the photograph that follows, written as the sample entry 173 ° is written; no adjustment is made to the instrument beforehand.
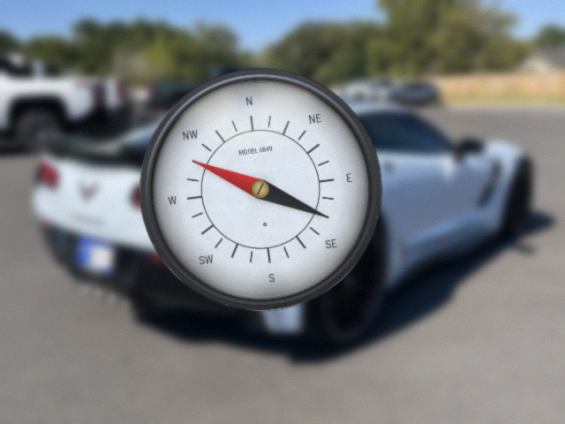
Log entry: 300 °
